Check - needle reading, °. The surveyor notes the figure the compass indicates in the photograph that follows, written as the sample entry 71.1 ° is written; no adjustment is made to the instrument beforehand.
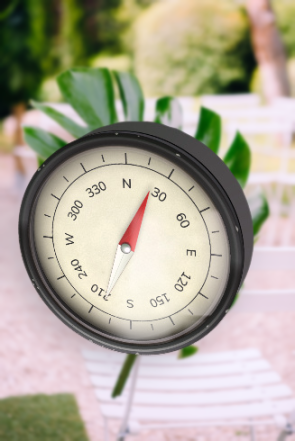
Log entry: 22.5 °
